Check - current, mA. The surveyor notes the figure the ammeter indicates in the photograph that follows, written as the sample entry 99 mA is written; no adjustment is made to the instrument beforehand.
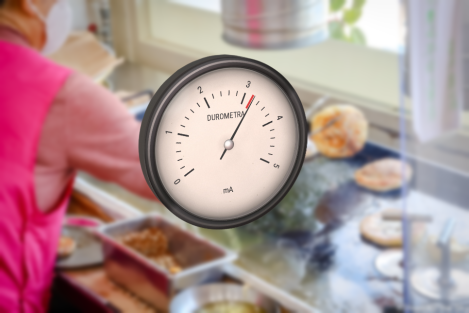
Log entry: 3.2 mA
